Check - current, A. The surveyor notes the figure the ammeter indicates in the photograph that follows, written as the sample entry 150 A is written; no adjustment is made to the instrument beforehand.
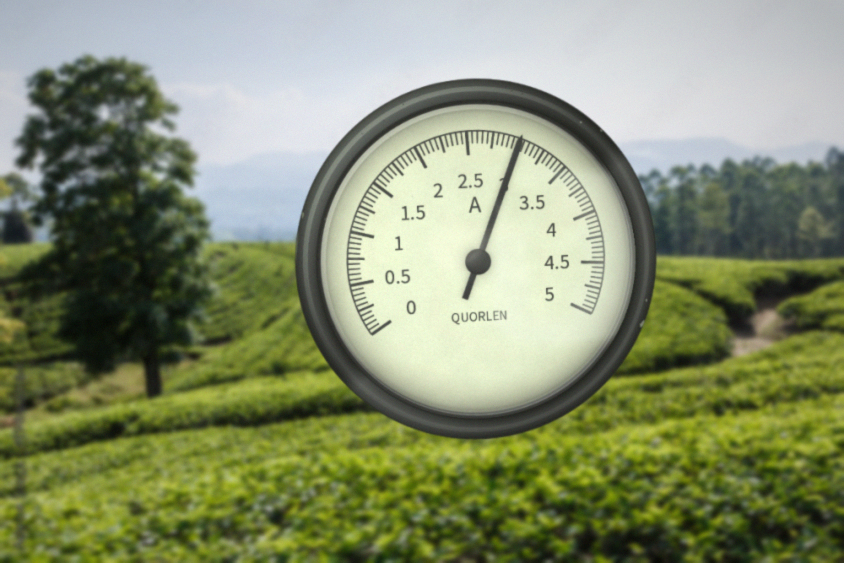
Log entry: 3 A
